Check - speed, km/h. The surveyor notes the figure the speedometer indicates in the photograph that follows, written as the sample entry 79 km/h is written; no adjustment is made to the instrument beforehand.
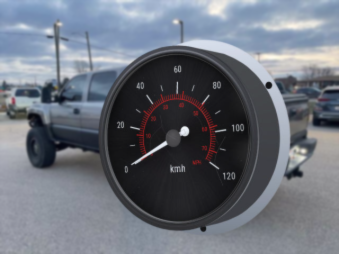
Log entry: 0 km/h
